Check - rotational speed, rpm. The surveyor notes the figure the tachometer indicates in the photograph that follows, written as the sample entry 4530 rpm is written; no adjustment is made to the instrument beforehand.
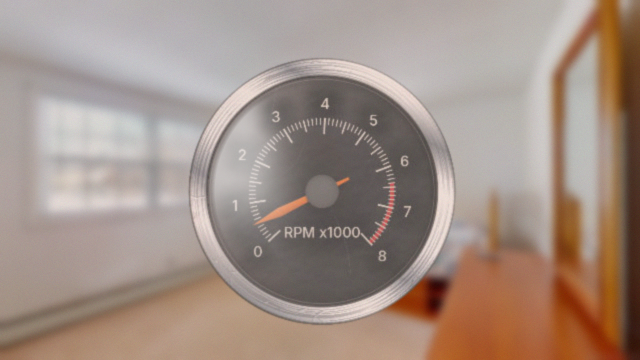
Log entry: 500 rpm
